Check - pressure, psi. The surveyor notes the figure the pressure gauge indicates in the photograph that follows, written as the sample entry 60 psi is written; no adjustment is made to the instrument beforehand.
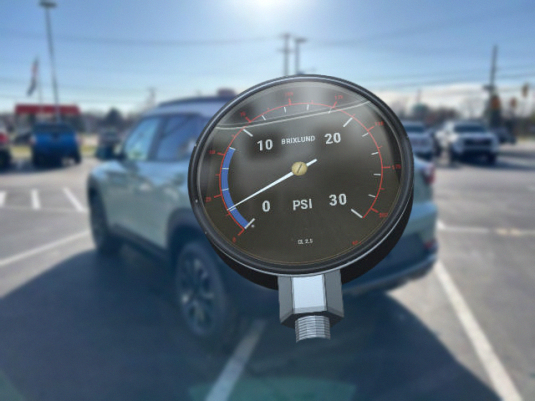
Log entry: 2 psi
